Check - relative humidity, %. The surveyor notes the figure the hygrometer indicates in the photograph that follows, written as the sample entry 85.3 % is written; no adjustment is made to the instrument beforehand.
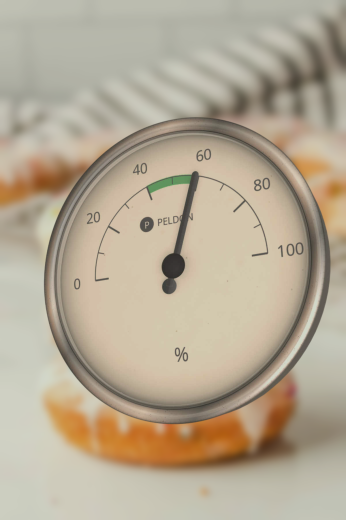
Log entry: 60 %
